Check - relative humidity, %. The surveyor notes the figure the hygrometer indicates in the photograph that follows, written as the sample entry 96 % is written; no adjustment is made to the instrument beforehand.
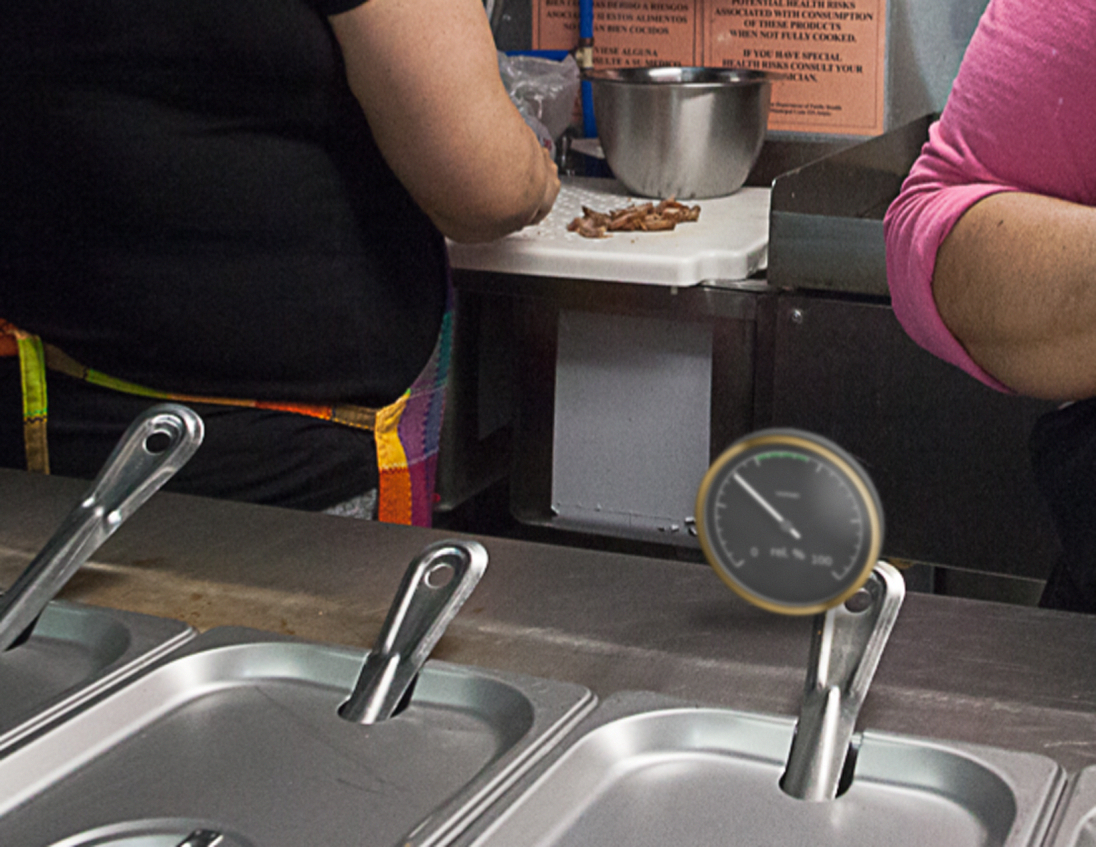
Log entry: 32 %
